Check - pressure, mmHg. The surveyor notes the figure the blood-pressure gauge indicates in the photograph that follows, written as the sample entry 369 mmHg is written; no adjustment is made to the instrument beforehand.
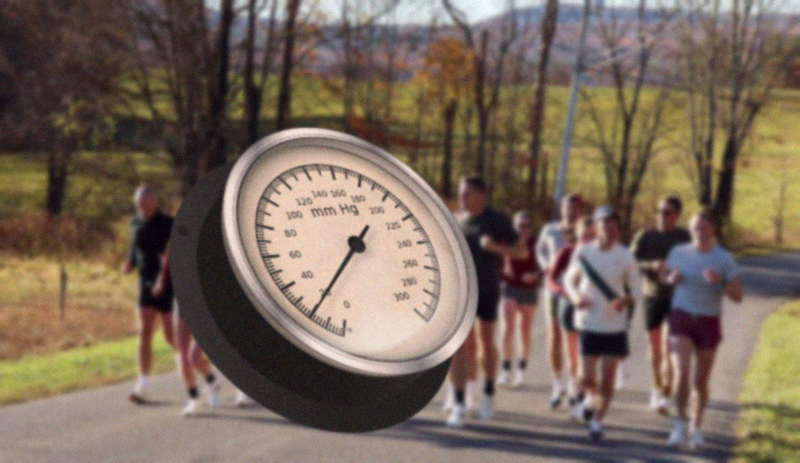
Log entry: 20 mmHg
